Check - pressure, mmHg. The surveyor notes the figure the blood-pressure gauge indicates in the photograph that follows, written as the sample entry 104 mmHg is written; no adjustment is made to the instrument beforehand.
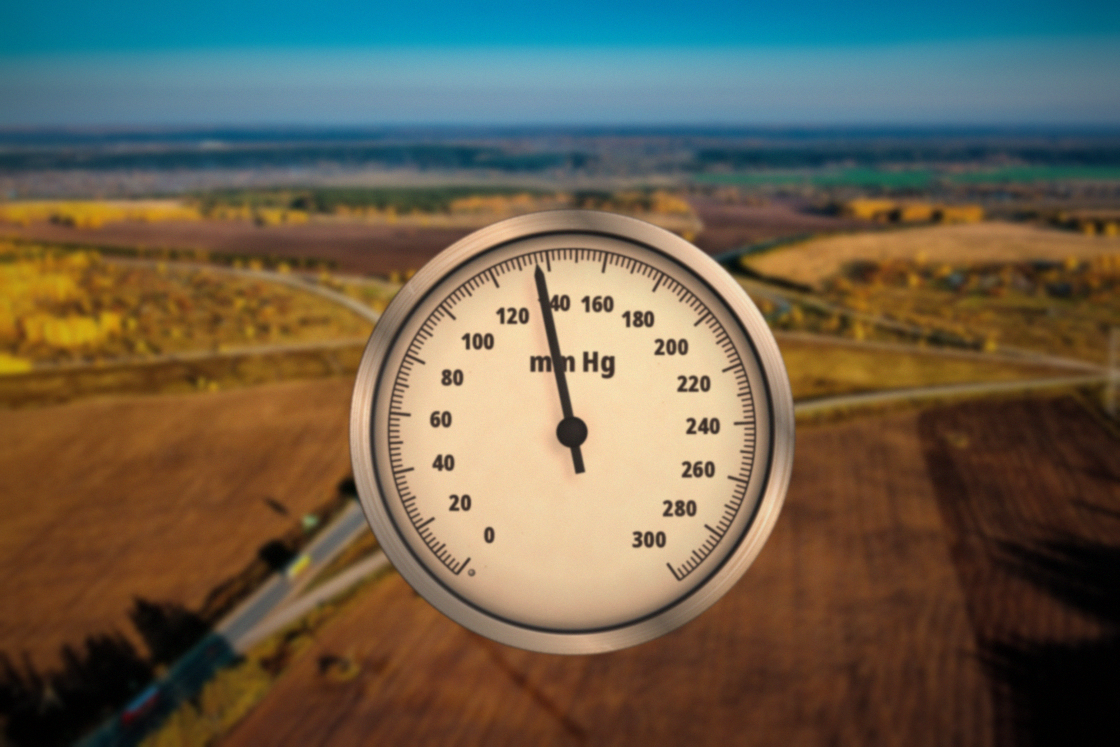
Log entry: 136 mmHg
